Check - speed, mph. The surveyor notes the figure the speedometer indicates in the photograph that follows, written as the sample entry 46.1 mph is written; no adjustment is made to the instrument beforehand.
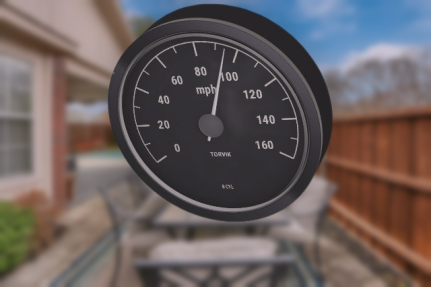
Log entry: 95 mph
